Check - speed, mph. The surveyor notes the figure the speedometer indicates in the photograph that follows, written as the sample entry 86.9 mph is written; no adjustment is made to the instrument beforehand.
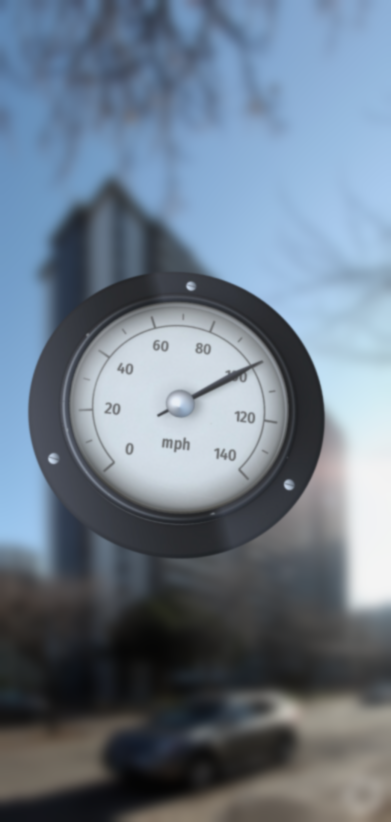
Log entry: 100 mph
